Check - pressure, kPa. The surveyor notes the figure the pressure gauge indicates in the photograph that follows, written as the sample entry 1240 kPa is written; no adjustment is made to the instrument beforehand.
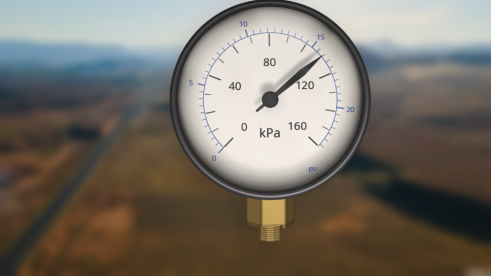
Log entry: 110 kPa
